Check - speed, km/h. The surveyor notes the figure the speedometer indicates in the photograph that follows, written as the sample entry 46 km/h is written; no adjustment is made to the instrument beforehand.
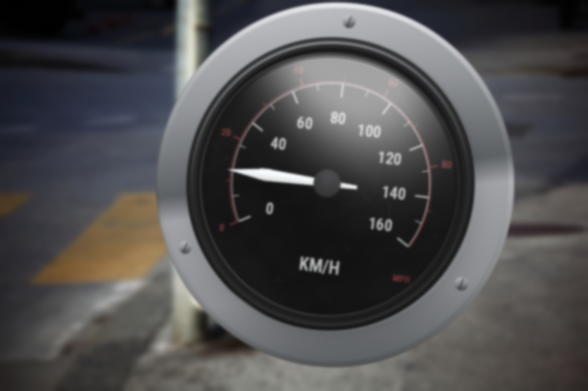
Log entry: 20 km/h
